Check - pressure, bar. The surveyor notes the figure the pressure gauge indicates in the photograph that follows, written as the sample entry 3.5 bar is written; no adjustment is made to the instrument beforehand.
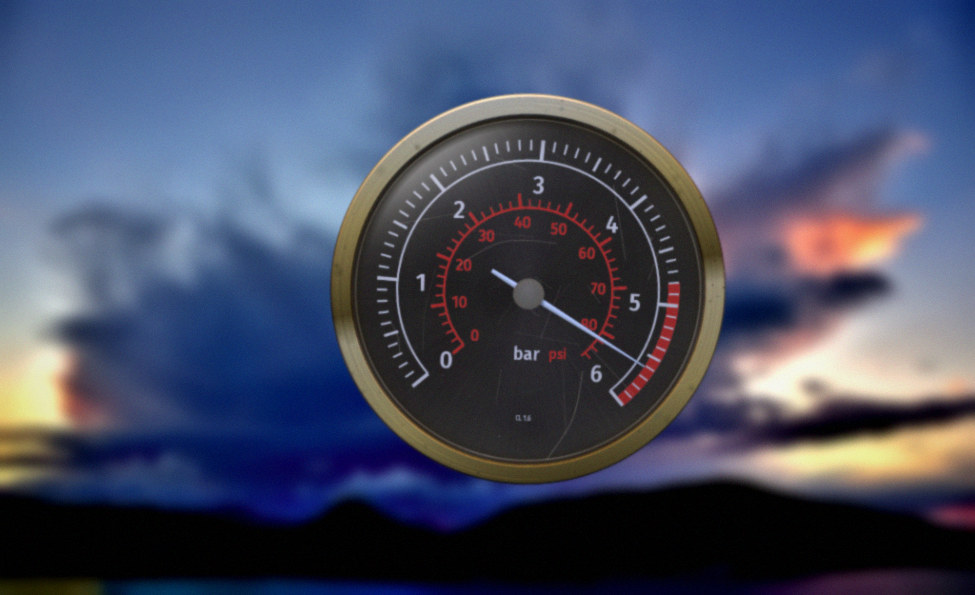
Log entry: 5.6 bar
